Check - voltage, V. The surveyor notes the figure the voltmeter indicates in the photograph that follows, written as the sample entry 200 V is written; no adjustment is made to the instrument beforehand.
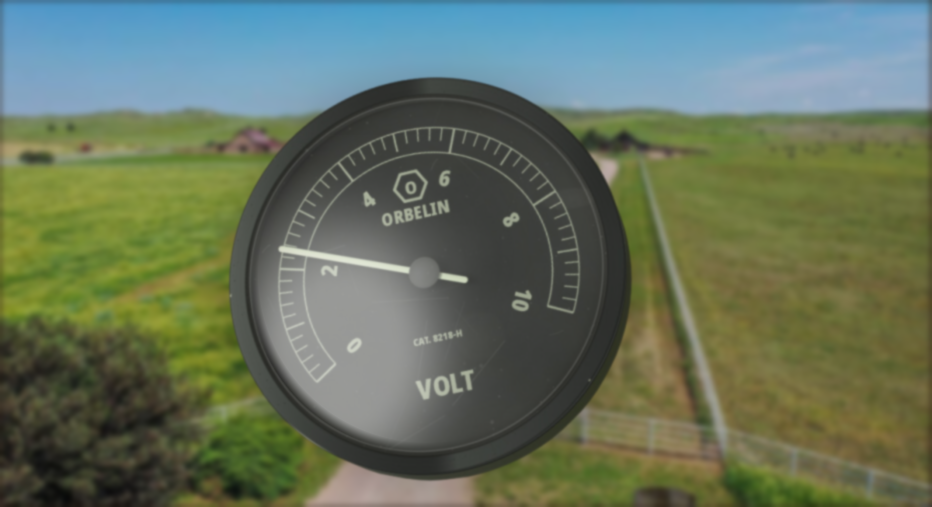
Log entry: 2.3 V
